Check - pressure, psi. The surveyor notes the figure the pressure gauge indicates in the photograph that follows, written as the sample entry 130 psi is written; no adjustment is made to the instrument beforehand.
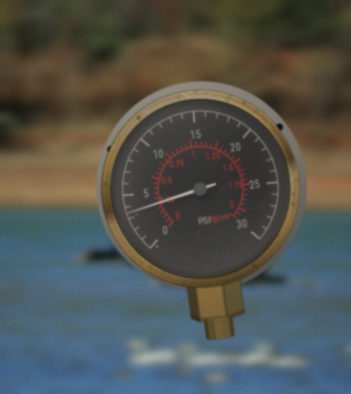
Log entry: 3.5 psi
